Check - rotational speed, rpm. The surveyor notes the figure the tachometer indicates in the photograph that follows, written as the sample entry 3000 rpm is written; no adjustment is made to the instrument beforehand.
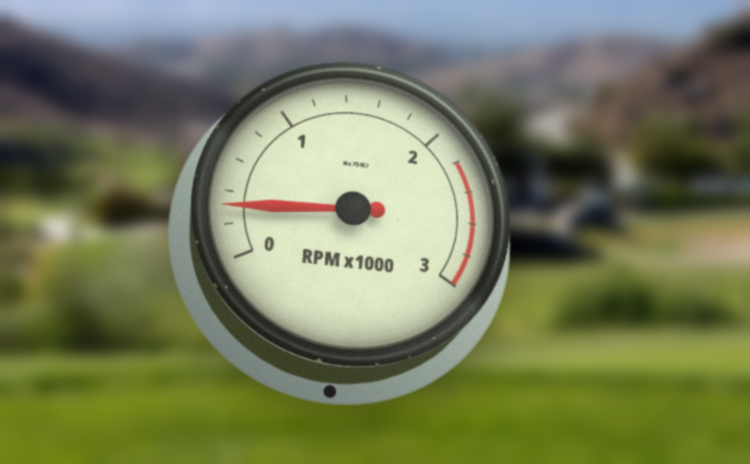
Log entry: 300 rpm
